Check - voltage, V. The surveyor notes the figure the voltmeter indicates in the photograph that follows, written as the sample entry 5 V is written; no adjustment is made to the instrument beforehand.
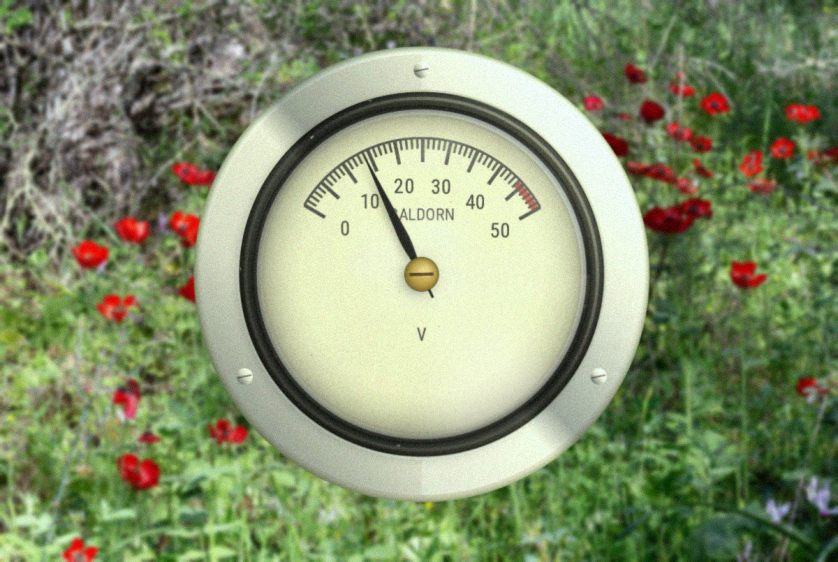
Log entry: 14 V
